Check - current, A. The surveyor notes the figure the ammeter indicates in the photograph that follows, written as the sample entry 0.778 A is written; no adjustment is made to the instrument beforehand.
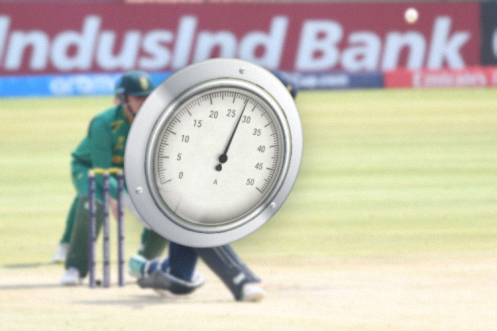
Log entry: 27.5 A
